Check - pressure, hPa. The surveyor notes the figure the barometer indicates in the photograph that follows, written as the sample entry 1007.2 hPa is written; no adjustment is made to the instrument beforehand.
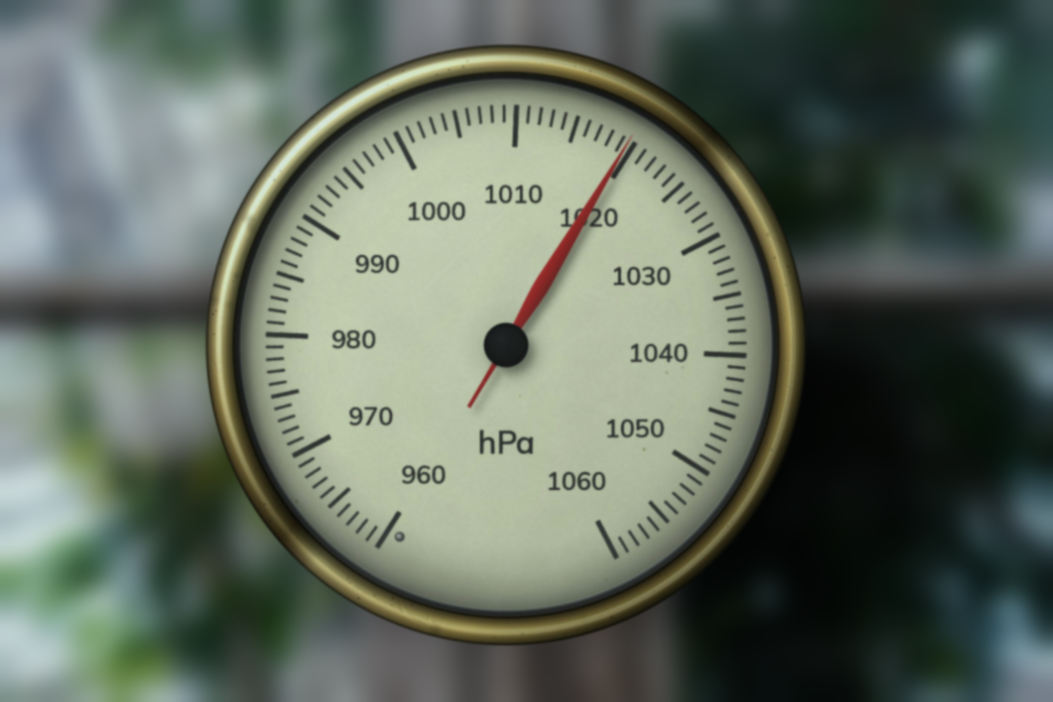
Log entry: 1019.5 hPa
